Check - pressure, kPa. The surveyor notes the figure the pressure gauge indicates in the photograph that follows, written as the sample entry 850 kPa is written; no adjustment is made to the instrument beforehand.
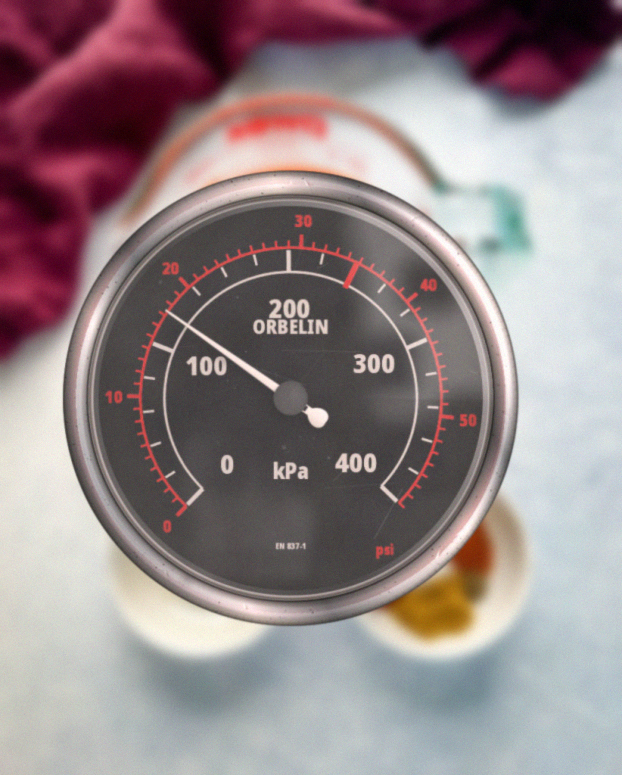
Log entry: 120 kPa
